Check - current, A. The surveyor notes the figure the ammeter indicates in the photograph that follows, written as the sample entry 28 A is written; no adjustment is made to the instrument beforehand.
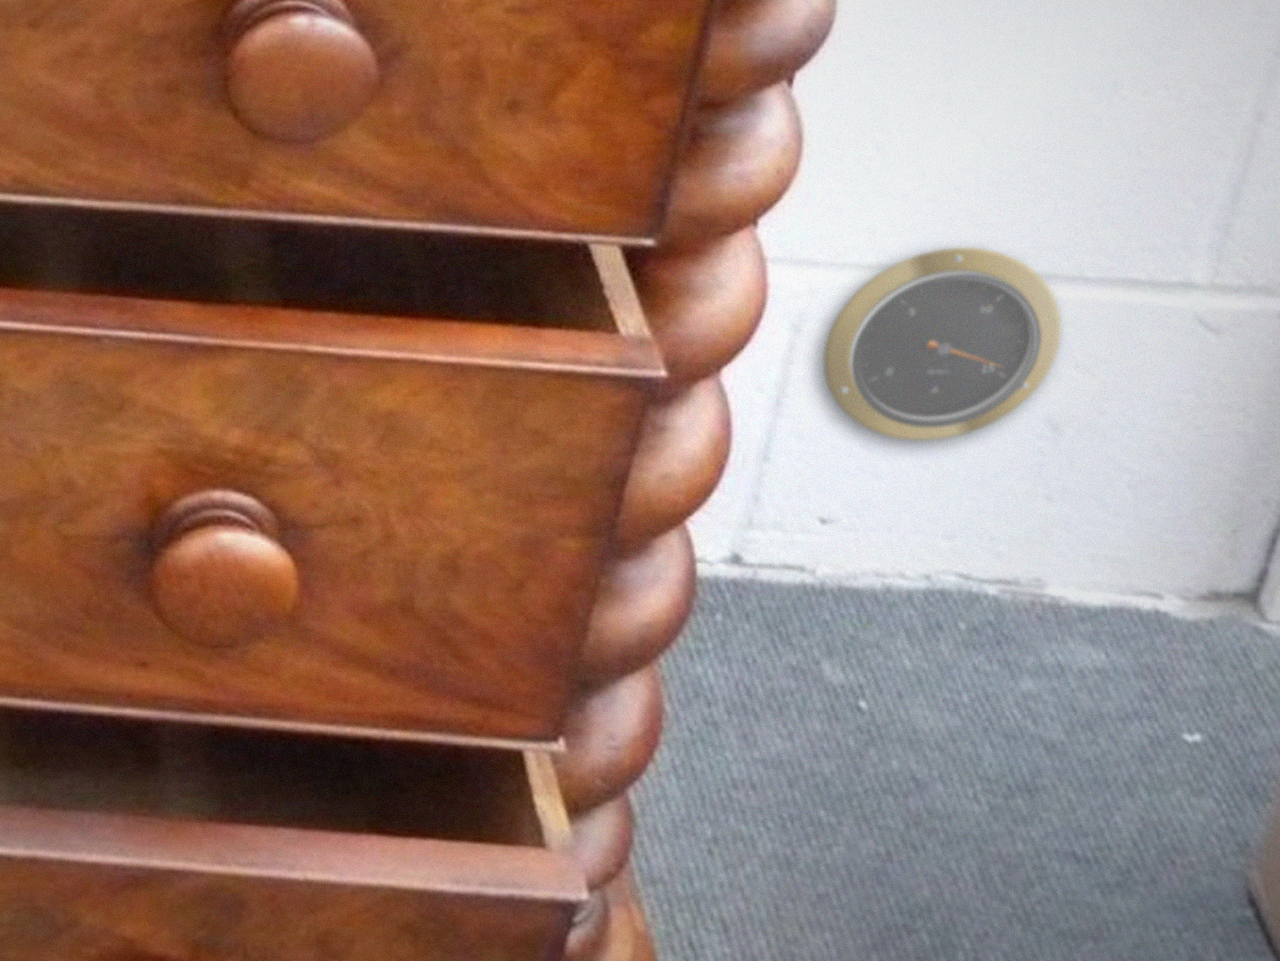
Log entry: 14.5 A
